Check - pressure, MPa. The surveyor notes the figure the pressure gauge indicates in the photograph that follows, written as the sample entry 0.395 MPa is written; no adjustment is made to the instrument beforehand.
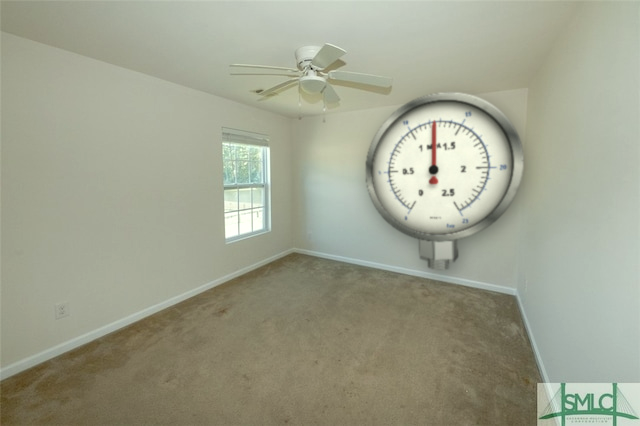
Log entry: 1.25 MPa
